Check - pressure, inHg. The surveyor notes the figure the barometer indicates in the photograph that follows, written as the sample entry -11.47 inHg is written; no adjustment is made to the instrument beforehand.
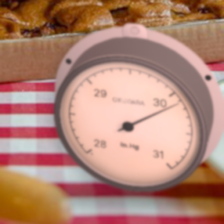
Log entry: 30.1 inHg
